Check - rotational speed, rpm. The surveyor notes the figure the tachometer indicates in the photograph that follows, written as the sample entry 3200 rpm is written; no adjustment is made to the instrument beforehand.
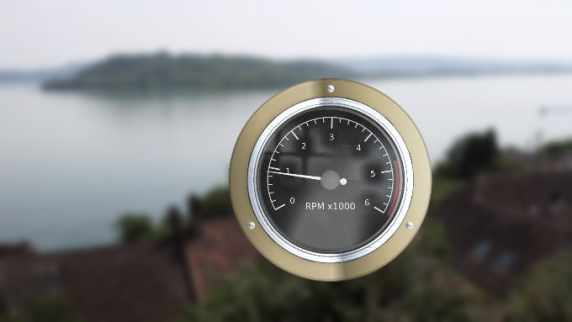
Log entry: 900 rpm
